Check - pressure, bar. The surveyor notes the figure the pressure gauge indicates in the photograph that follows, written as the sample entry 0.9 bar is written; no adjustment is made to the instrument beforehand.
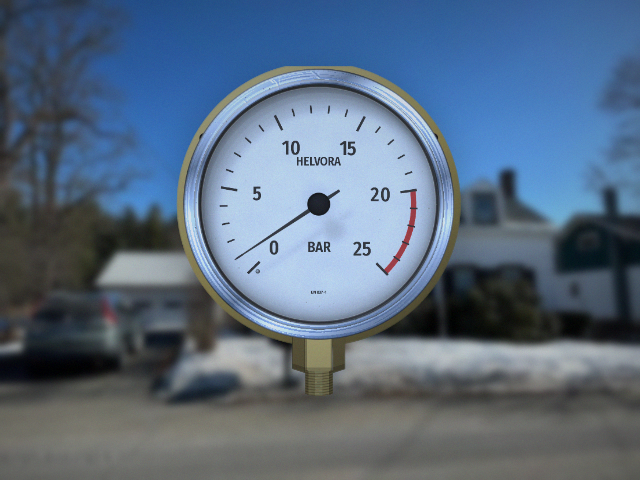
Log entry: 1 bar
